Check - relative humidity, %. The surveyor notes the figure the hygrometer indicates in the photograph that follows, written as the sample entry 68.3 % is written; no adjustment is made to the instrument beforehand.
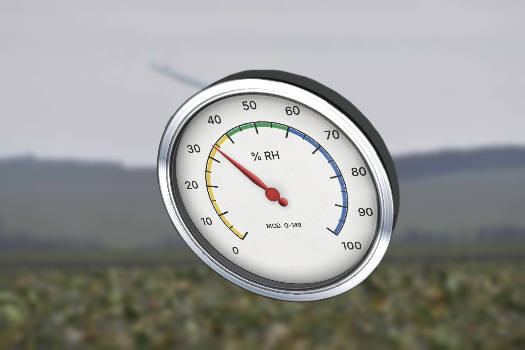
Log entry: 35 %
